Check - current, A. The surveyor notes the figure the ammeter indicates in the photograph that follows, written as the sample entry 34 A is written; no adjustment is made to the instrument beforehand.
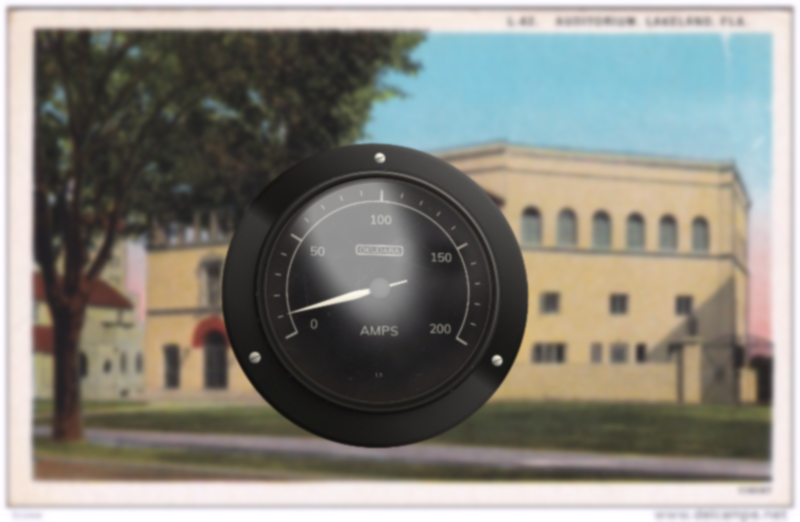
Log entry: 10 A
